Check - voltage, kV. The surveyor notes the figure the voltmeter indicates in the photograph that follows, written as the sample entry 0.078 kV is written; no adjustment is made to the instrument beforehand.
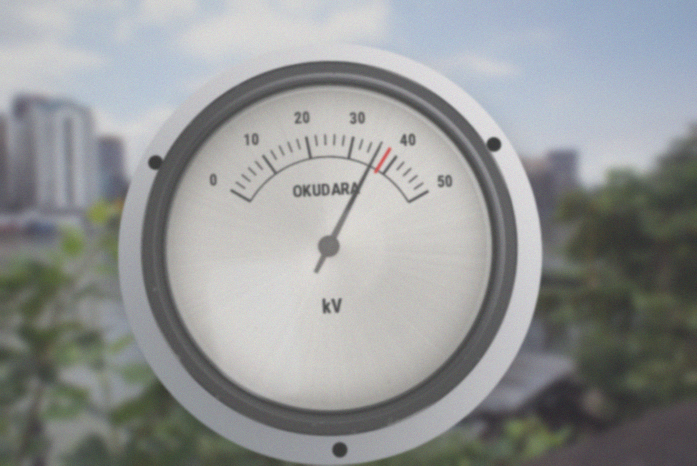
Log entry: 36 kV
